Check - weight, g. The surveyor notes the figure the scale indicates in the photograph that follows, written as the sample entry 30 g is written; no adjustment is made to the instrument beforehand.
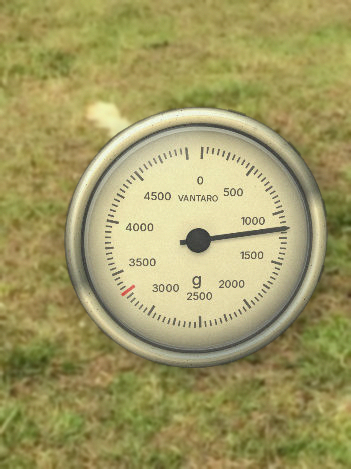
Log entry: 1150 g
